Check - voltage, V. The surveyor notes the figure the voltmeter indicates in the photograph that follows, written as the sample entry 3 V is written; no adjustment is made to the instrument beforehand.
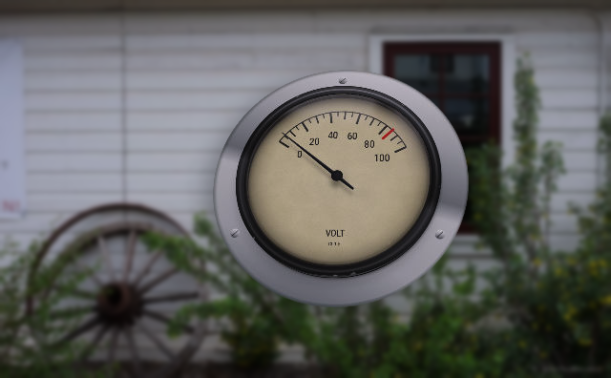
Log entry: 5 V
